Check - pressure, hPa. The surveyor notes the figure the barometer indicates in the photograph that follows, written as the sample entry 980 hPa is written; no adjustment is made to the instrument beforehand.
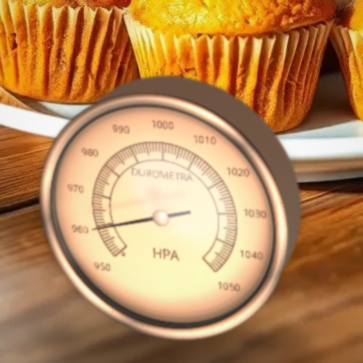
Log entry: 960 hPa
